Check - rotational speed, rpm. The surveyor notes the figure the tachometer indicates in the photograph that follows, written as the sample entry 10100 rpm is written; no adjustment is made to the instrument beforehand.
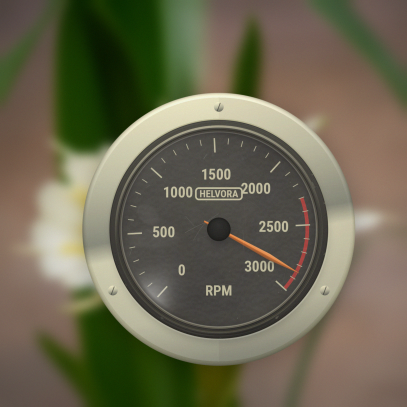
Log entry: 2850 rpm
